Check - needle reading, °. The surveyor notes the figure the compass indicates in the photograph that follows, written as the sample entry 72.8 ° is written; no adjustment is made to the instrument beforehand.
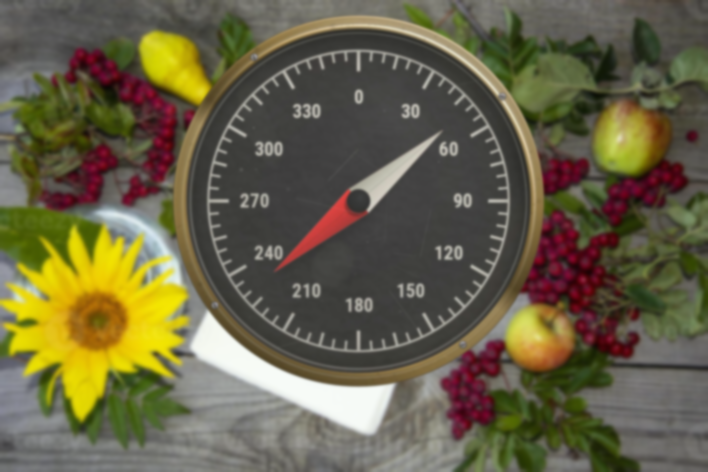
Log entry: 230 °
